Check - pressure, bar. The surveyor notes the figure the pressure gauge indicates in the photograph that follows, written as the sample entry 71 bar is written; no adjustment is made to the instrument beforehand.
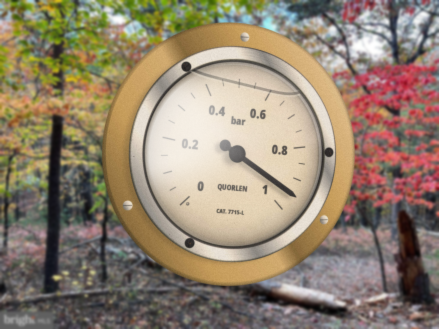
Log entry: 0.95 bar
